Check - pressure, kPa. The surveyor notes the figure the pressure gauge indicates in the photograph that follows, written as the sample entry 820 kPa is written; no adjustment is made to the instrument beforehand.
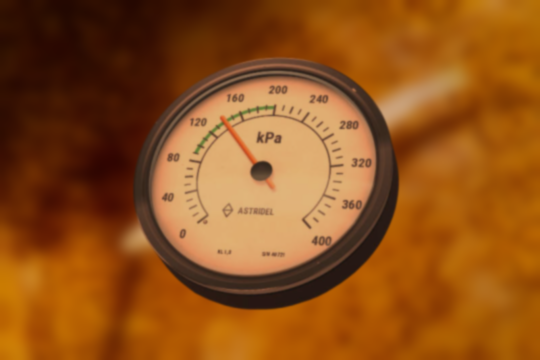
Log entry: 140 kPa
